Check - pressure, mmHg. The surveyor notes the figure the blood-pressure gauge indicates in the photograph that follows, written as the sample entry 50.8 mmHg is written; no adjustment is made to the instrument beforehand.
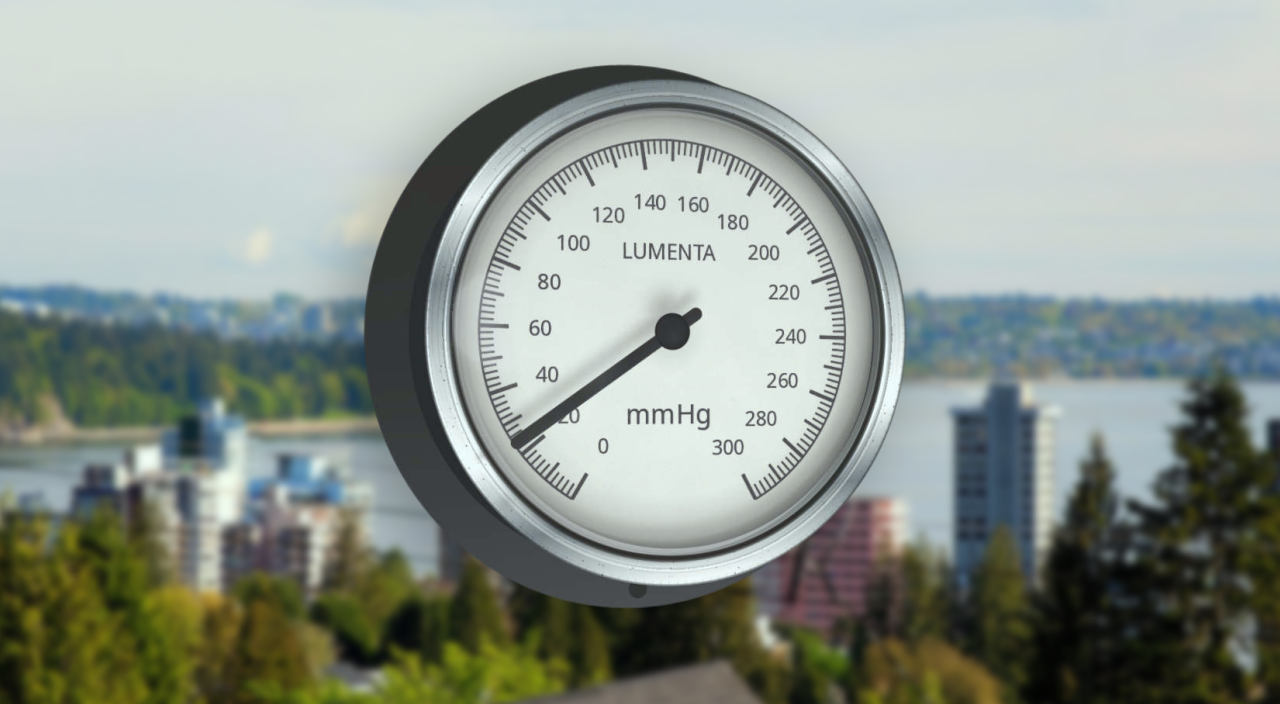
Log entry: 24 mmHg
